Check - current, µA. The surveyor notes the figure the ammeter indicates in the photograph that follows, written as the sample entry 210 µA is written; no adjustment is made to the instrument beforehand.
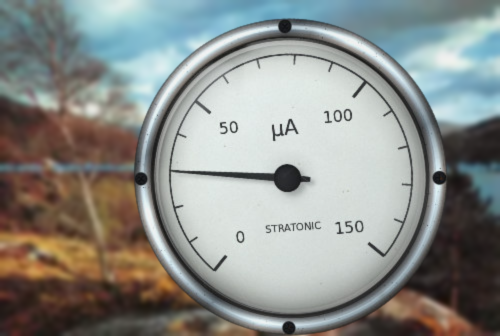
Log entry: 30 µA
